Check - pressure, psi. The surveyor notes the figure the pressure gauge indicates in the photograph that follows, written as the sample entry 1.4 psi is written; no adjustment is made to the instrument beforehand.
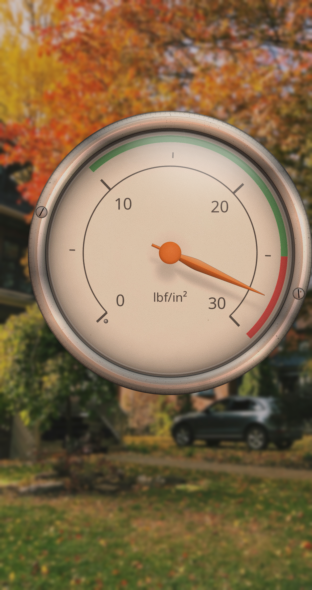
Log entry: 27.5 psi
